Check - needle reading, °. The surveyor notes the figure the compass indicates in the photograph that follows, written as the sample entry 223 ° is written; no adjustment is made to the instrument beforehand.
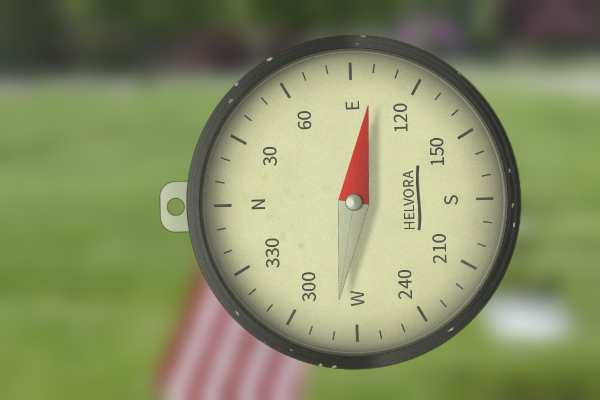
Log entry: 100 °
